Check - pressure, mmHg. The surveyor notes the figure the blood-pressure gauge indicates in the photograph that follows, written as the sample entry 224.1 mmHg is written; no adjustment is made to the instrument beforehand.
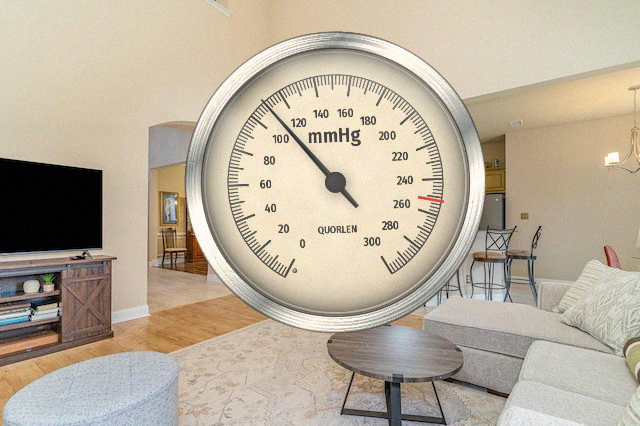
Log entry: 110 mmHg
